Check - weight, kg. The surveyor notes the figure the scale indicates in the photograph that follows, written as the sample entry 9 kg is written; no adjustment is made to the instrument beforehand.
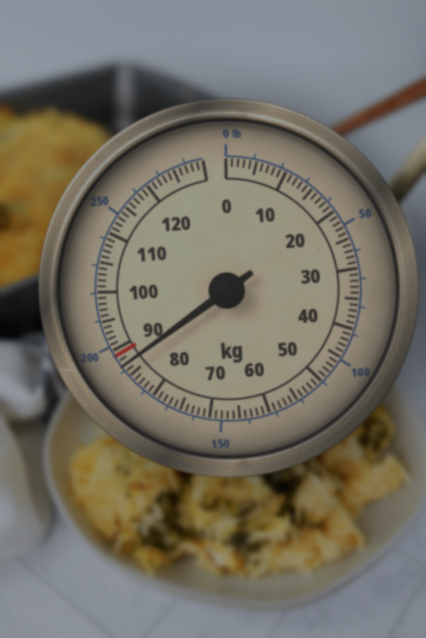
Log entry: 87 kg
